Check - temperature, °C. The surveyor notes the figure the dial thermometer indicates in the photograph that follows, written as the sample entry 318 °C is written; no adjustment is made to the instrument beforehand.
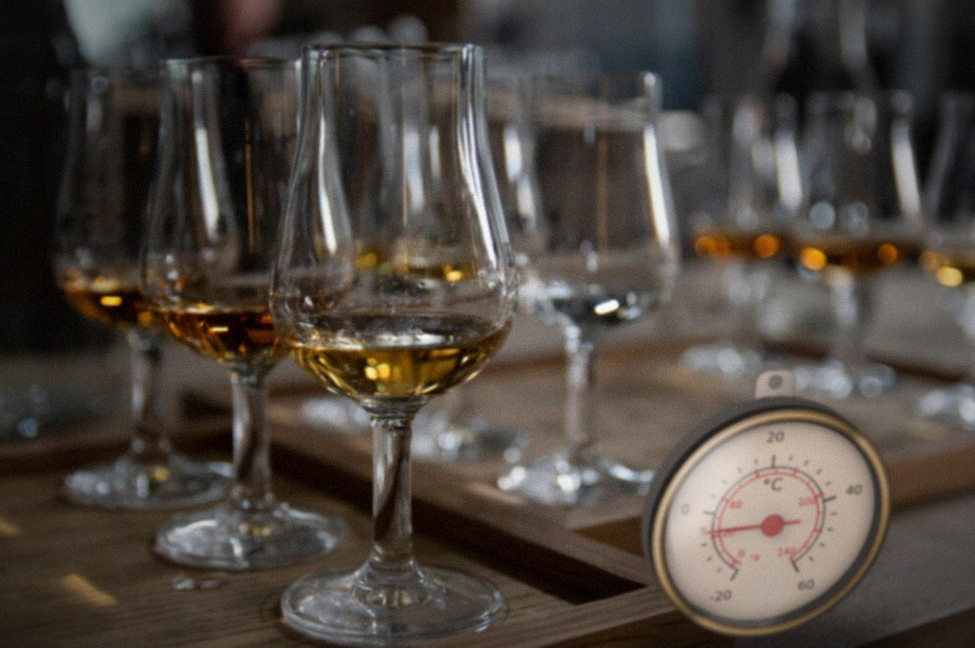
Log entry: -4 °C
